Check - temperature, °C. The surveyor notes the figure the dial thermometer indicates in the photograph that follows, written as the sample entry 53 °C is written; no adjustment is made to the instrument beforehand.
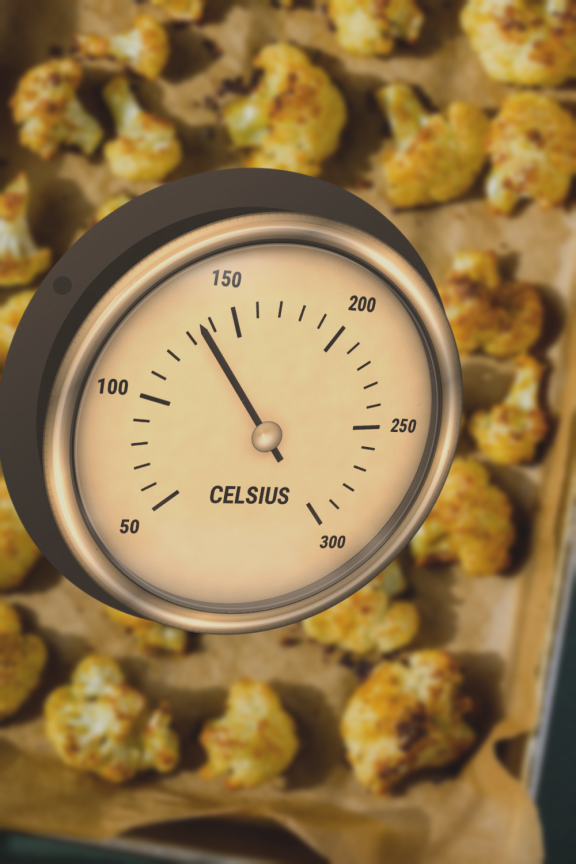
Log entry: 135 °C
